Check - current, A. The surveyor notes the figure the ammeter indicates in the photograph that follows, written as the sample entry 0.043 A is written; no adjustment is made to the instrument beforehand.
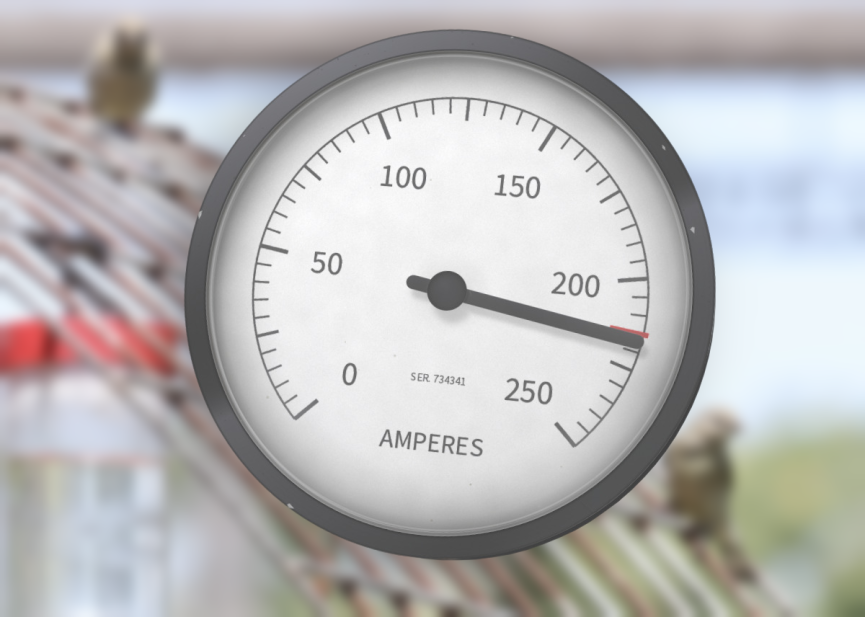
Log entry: 217.5 A
